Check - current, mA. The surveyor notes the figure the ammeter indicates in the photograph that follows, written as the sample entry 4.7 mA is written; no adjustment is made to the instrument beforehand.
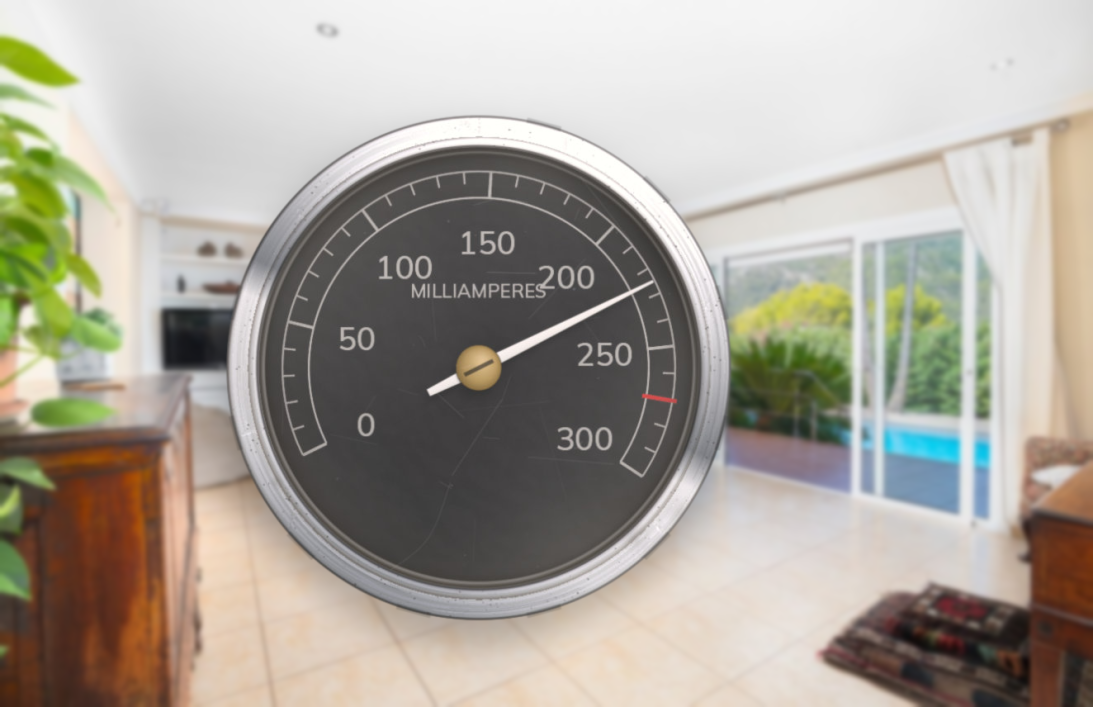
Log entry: 225 mA
